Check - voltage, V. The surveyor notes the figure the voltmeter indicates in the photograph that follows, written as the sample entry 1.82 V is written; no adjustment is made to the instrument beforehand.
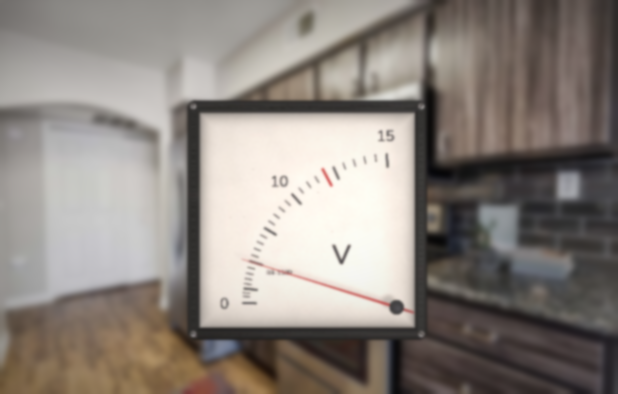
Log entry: 5 V
